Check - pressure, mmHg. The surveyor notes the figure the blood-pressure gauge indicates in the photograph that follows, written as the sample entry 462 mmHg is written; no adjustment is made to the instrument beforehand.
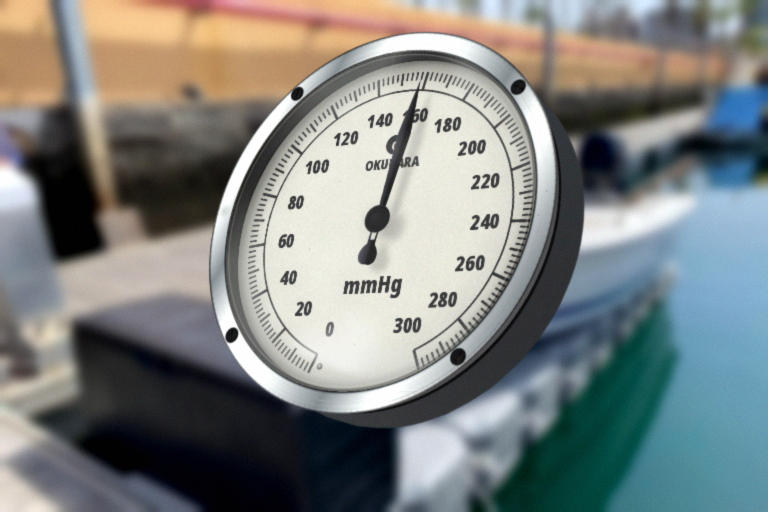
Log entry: 160 mmHg
